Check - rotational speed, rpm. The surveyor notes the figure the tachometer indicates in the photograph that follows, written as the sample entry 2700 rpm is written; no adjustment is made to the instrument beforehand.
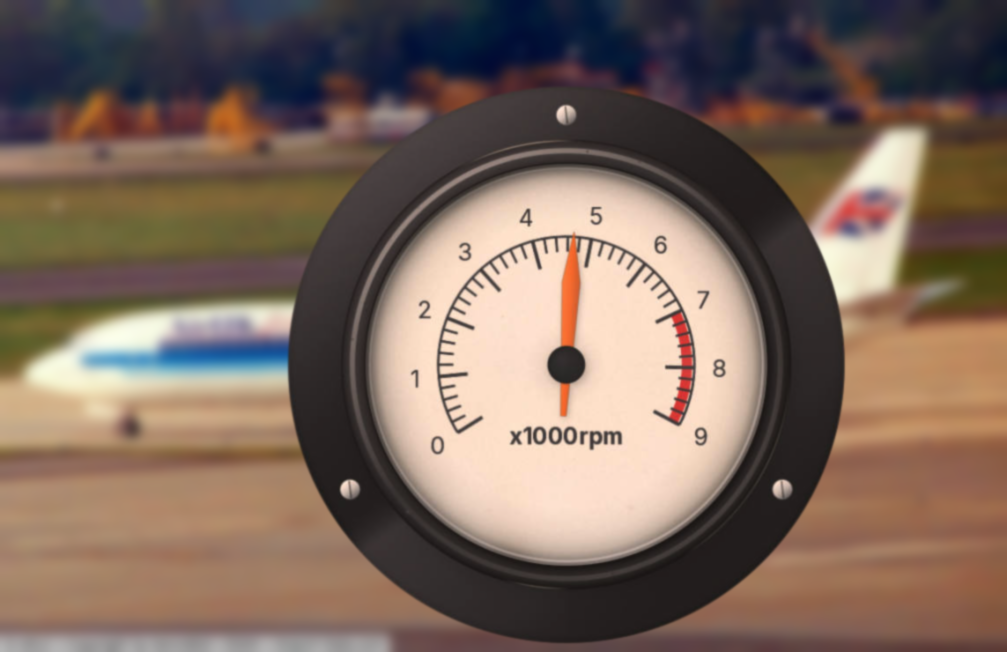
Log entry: 4700 rpm
